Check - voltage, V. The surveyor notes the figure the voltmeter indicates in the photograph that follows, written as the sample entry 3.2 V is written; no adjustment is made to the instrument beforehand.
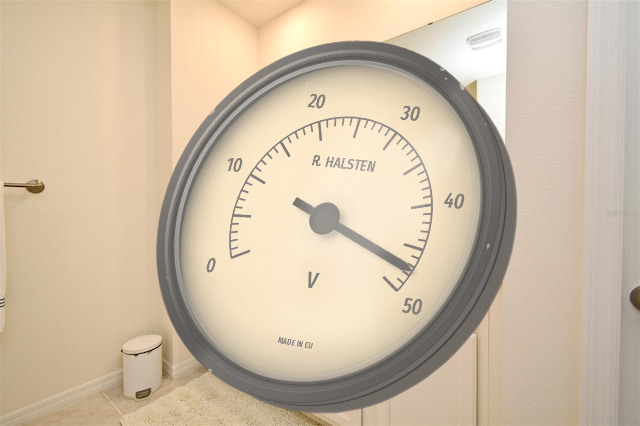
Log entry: 47.5 V
